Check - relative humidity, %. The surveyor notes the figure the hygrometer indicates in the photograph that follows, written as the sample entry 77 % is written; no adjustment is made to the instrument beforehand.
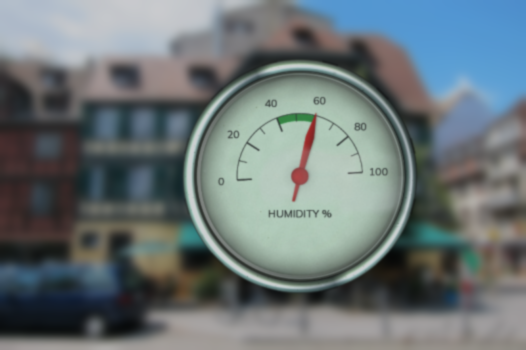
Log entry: 60 %
